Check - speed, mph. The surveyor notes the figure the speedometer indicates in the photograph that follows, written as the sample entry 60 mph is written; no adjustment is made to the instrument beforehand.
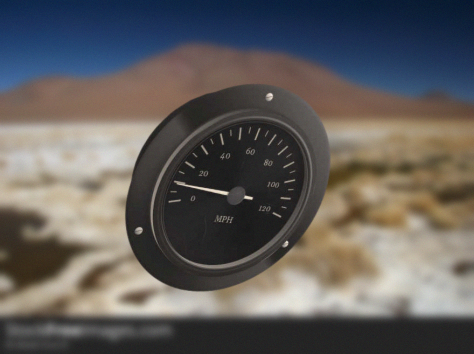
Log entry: 10 mph
